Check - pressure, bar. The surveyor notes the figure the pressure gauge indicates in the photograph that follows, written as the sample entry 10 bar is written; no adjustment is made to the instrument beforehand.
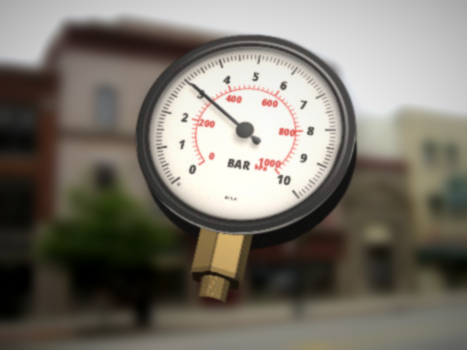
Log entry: 3 bar
